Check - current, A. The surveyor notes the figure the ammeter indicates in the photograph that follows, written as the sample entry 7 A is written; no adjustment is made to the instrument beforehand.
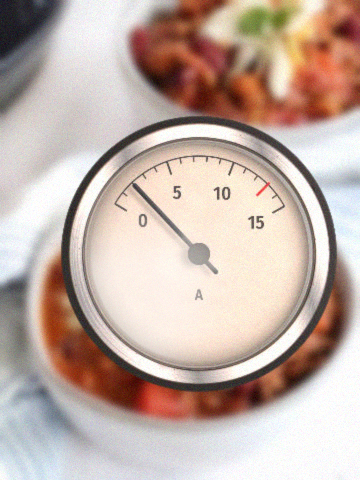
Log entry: 2 A
